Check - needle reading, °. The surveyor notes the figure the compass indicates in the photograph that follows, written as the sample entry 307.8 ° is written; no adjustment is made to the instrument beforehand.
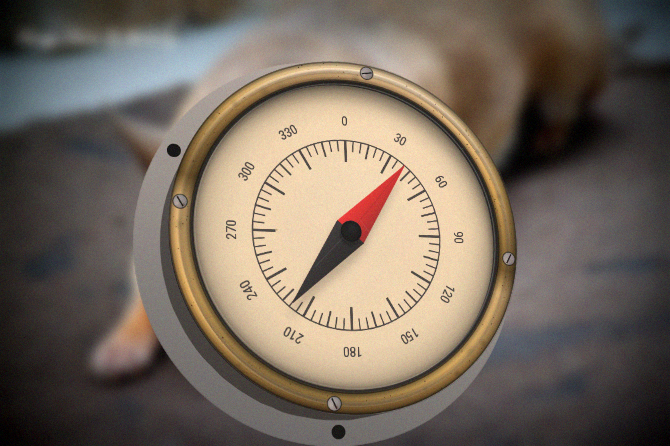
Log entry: 40 °
